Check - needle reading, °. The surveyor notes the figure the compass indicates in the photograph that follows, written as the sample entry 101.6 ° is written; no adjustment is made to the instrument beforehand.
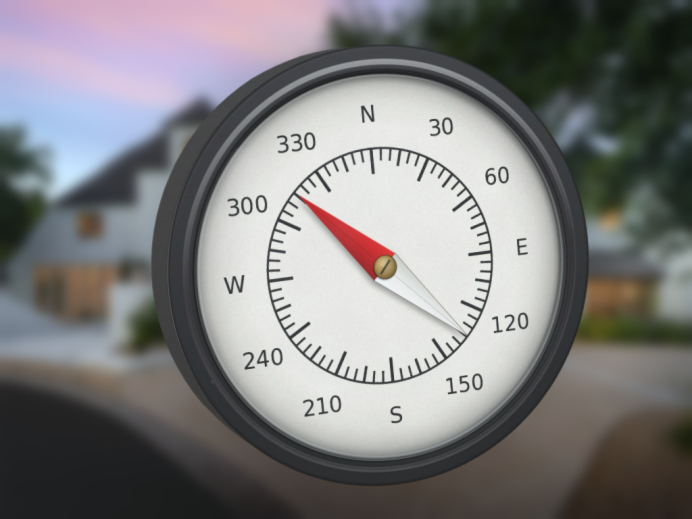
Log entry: 315 °
